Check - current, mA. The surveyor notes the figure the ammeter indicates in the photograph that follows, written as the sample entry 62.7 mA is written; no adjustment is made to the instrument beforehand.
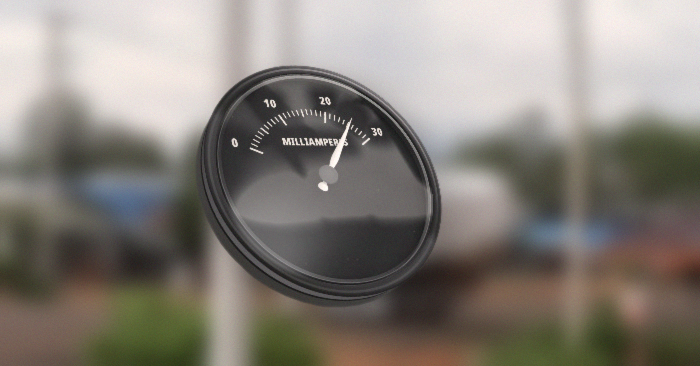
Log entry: 25 mA
